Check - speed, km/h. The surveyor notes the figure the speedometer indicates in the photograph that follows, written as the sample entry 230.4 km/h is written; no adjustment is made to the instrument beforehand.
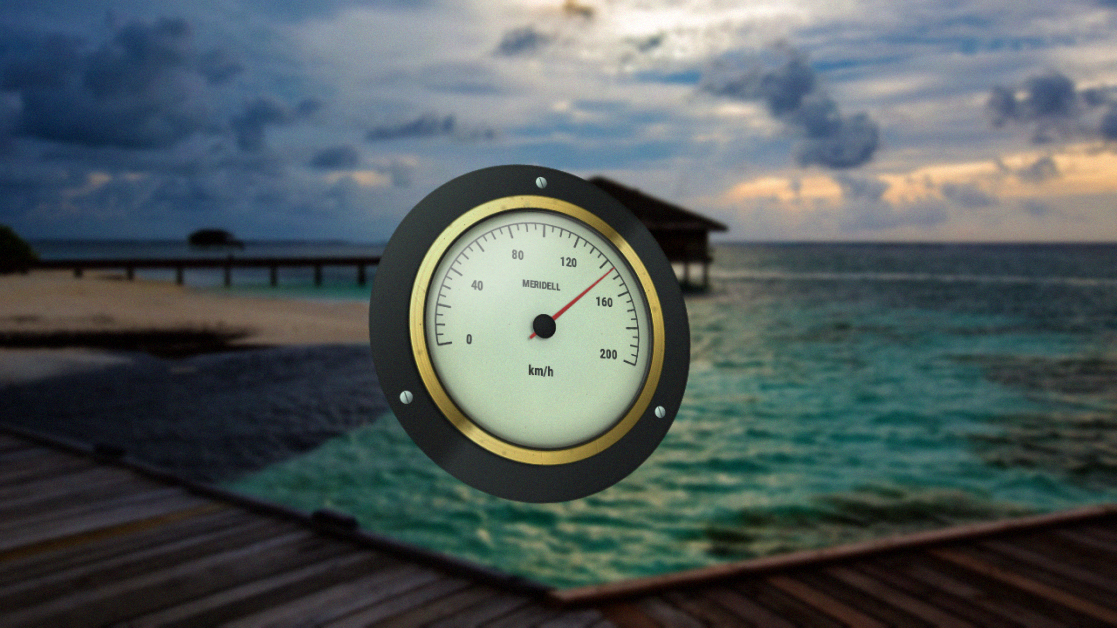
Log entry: 145 km/h
